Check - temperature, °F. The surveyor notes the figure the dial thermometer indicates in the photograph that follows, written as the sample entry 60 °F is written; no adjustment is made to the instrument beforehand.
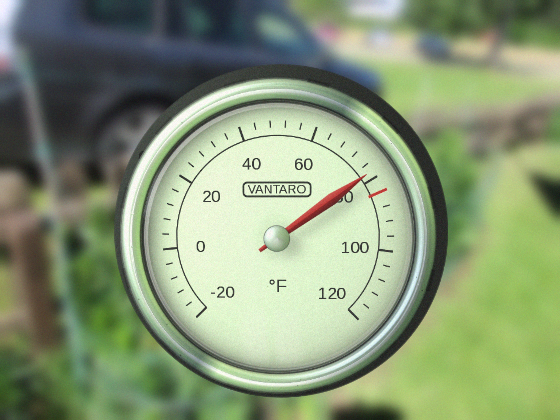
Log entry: 78 °F
